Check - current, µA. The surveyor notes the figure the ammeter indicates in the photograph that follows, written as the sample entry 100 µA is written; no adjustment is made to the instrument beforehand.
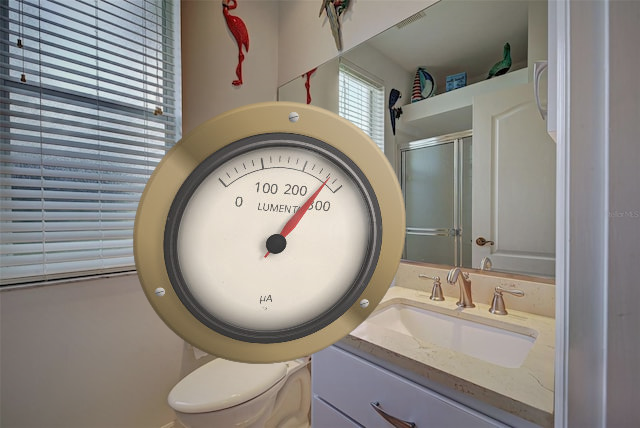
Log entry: 260 µA
